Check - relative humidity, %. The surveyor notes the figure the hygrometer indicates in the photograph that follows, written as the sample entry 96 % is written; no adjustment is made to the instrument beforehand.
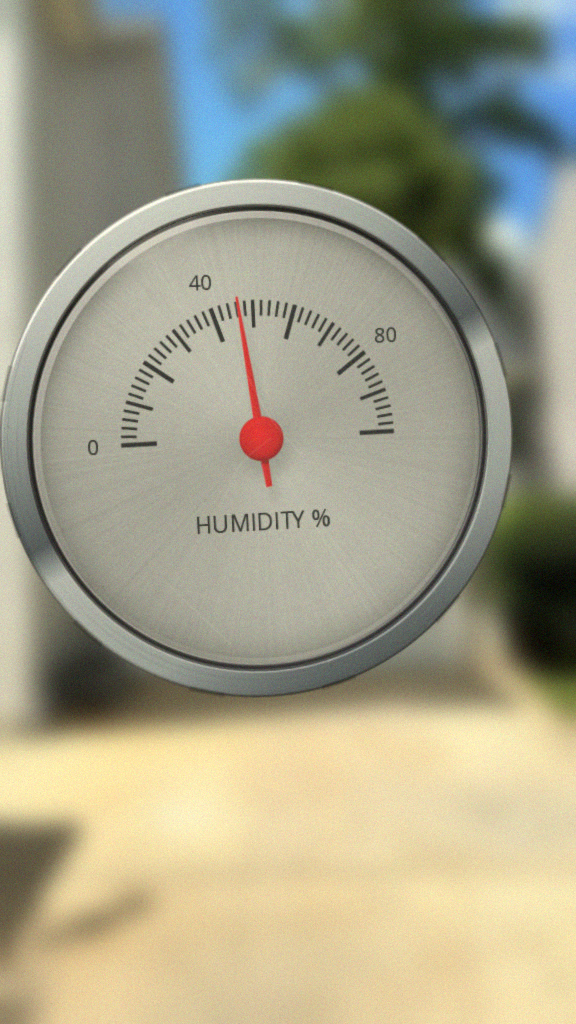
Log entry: 46 %
